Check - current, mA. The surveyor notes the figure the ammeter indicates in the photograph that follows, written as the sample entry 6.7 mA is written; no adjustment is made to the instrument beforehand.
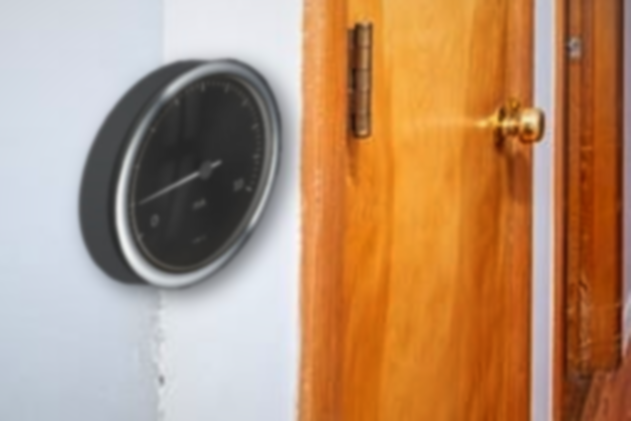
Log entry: 1 mA
